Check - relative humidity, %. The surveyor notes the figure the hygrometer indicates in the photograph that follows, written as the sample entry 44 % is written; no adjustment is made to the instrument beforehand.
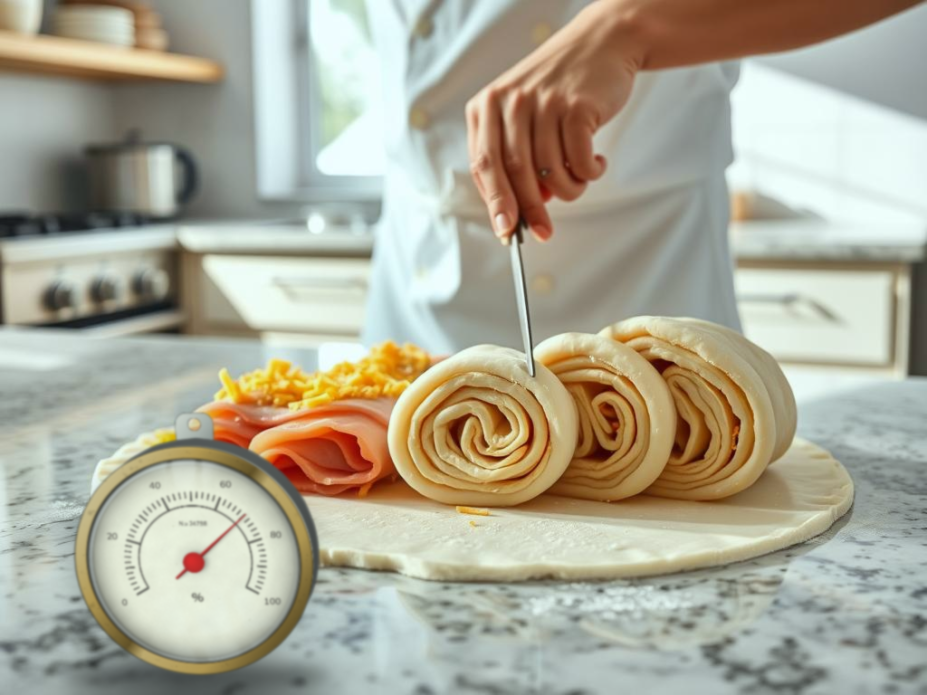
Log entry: 70 %
